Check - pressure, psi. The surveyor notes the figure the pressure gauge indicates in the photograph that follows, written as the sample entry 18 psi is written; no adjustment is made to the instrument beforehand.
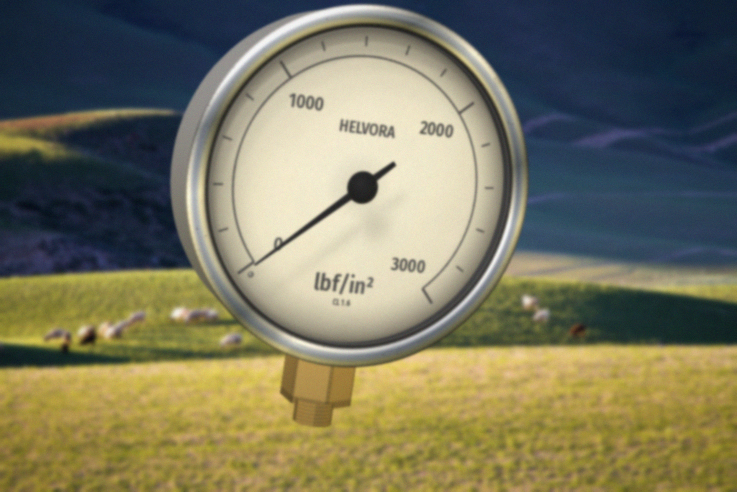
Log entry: 0 psi
